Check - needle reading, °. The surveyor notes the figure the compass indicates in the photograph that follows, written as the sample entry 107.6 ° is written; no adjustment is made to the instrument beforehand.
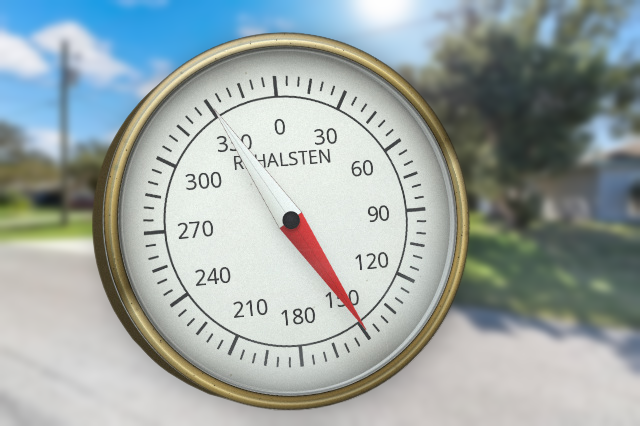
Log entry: 150 °
